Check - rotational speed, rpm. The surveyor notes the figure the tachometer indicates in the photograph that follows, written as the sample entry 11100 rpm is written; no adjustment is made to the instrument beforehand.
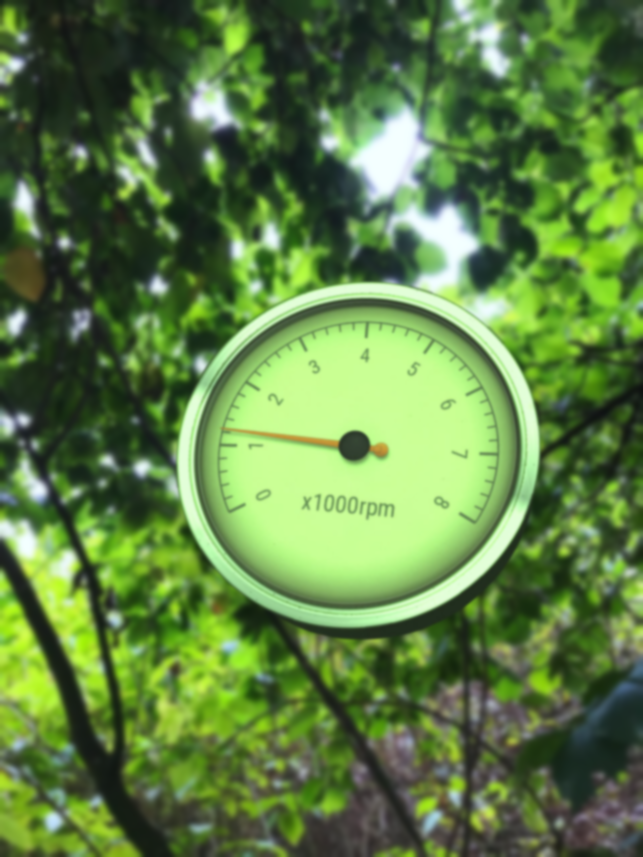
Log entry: 1200 rpm
